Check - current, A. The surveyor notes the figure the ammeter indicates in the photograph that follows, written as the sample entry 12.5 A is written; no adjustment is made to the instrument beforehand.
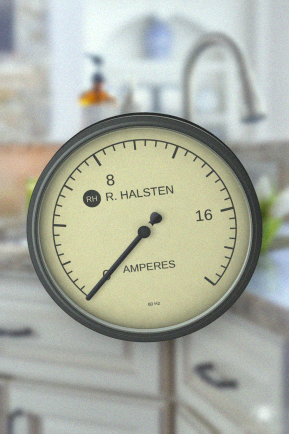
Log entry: 0 A
